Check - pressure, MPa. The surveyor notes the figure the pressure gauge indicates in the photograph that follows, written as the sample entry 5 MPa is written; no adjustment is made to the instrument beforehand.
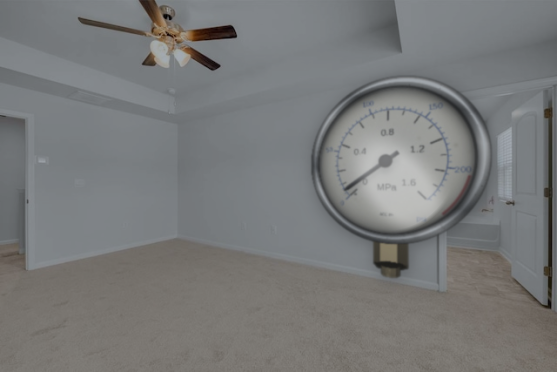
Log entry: 0.05 MPa
